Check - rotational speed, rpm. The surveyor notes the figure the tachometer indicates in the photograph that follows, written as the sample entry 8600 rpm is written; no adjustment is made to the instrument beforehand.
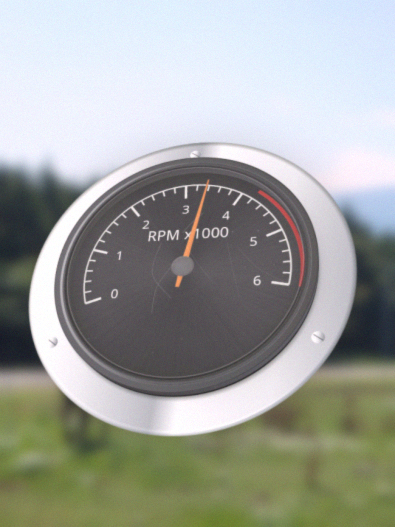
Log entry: 3400 rpm
